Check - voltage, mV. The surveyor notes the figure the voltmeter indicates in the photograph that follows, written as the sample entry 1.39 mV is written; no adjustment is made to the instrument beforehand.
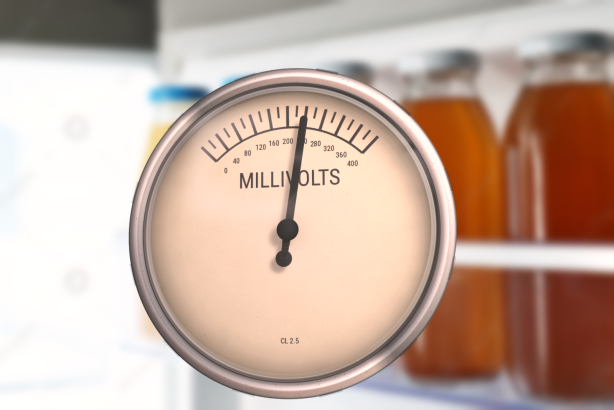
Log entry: 240 mV
